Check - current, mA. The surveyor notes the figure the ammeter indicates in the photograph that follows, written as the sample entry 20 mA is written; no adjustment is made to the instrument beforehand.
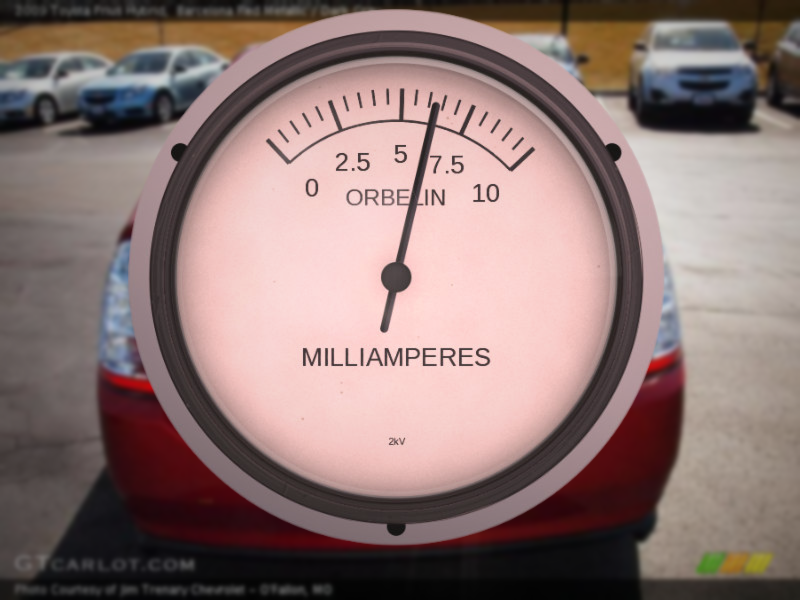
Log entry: 6.25 mA
